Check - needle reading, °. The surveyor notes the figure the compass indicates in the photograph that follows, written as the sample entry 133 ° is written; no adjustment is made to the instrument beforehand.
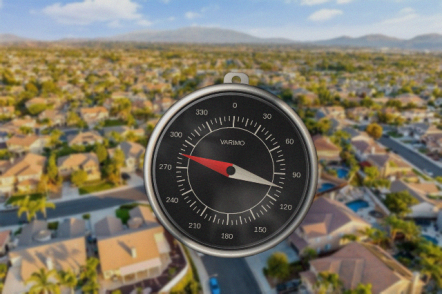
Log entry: 285 °
